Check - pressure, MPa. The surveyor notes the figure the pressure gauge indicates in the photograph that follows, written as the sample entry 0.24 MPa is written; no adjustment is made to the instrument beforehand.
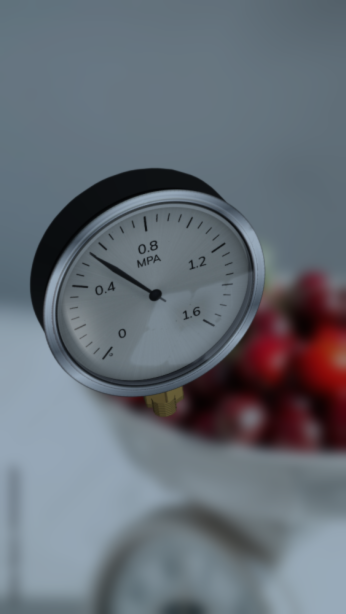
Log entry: 0.55 MPa
